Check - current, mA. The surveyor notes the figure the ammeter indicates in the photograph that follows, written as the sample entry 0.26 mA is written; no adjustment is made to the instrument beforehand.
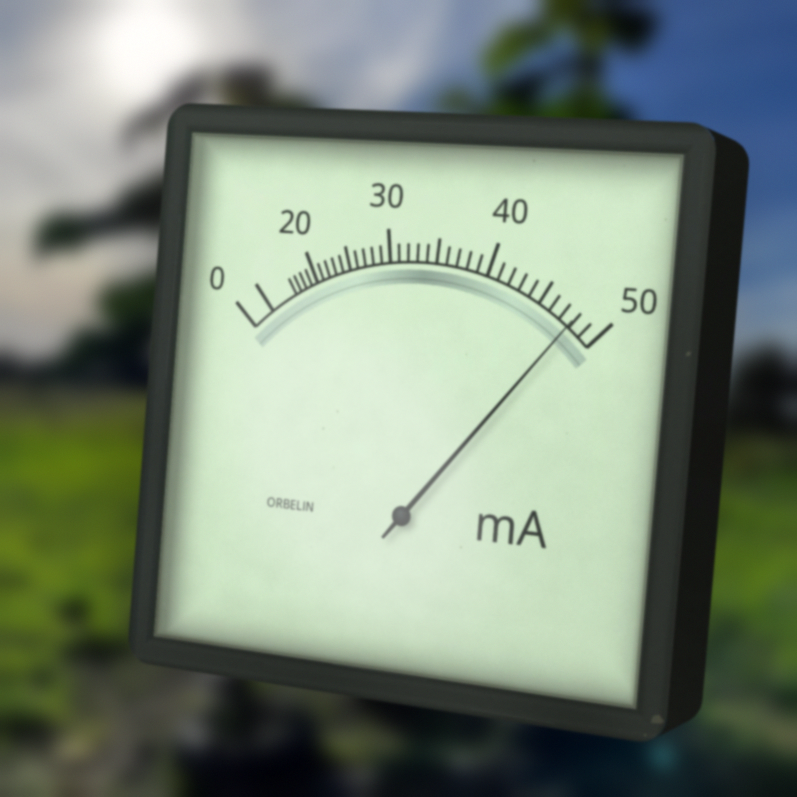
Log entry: 48 mA
